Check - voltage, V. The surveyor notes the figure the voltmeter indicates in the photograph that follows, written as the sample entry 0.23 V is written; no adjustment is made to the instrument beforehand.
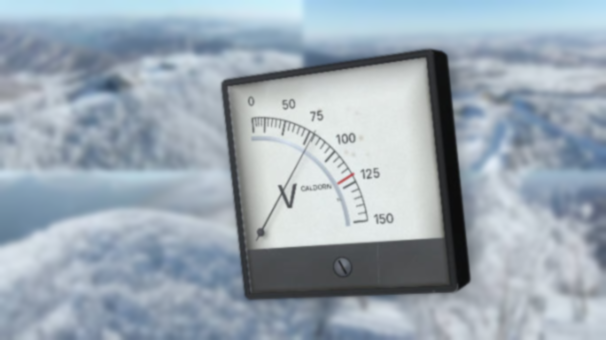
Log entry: 80 V
